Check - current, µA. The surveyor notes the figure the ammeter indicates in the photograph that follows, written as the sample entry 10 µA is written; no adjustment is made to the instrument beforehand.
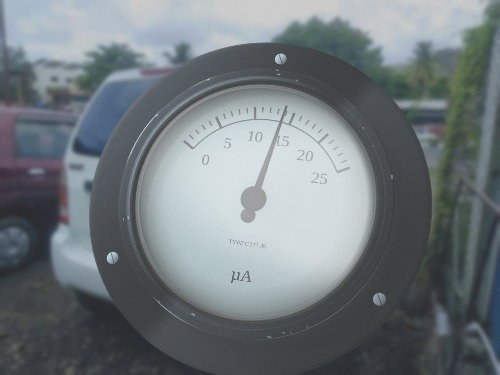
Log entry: 14 µA
